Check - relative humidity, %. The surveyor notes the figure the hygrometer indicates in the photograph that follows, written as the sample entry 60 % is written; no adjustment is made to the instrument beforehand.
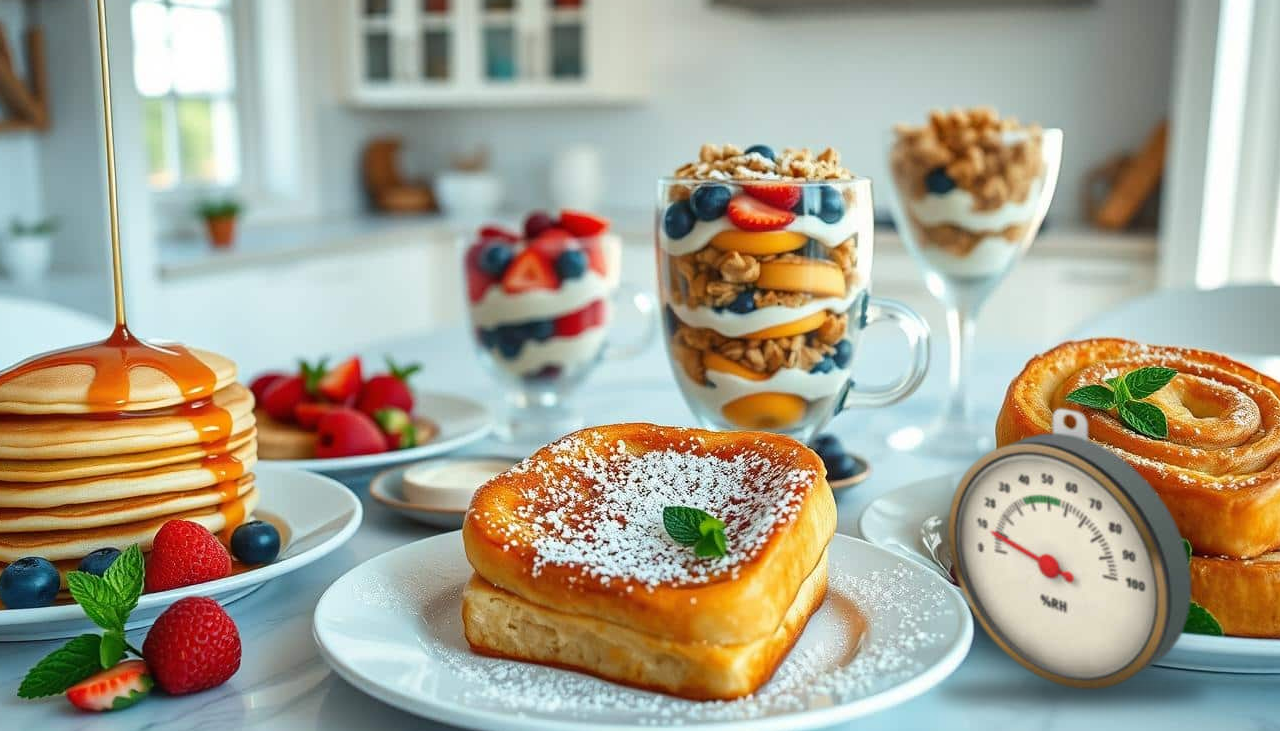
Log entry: 10 %
